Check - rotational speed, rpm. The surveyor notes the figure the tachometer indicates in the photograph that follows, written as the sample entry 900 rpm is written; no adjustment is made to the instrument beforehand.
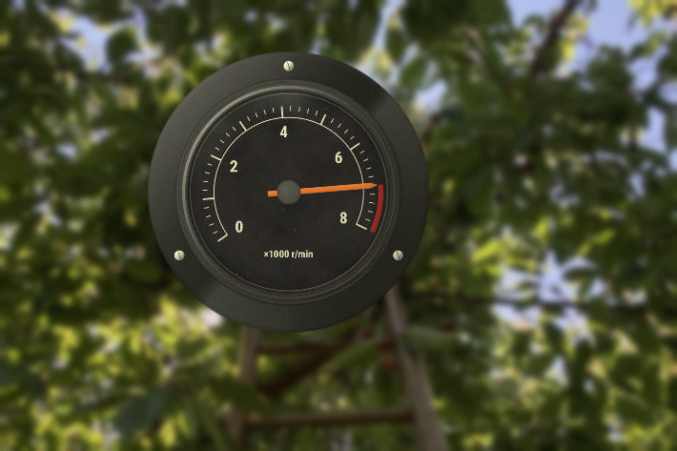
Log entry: 7000 rpm
